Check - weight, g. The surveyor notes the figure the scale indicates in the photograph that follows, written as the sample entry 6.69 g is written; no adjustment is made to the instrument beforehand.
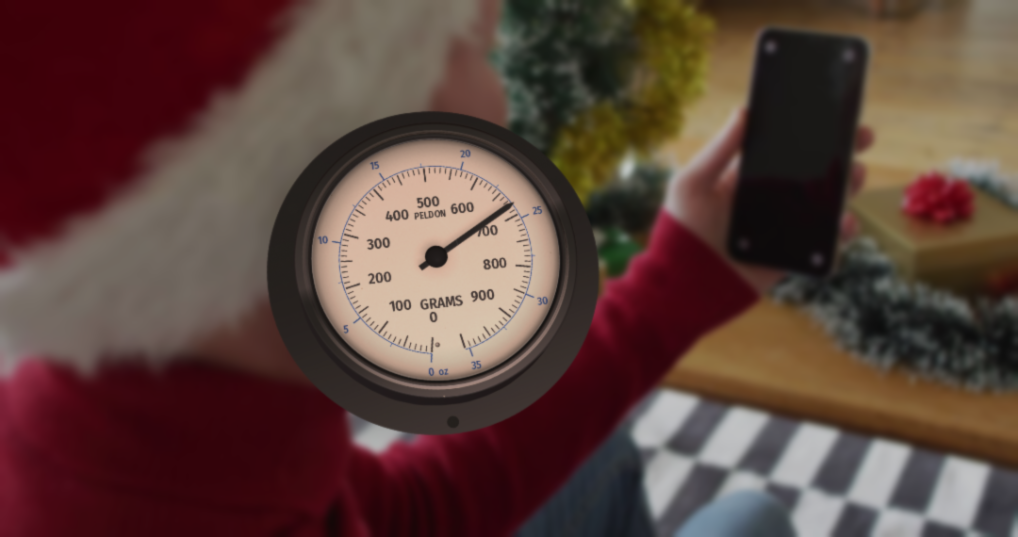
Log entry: 680 g
